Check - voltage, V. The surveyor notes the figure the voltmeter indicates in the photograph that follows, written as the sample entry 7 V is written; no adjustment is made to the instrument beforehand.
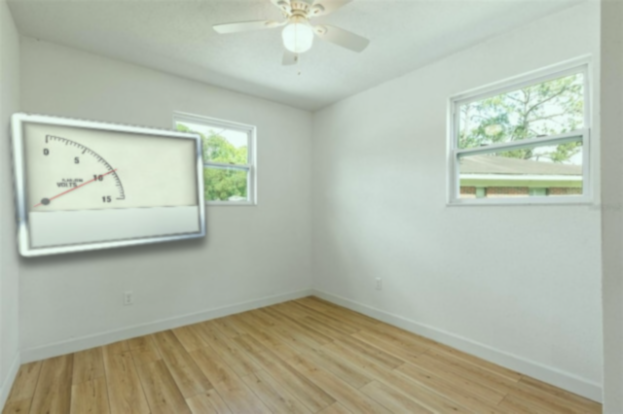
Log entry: 10 V
